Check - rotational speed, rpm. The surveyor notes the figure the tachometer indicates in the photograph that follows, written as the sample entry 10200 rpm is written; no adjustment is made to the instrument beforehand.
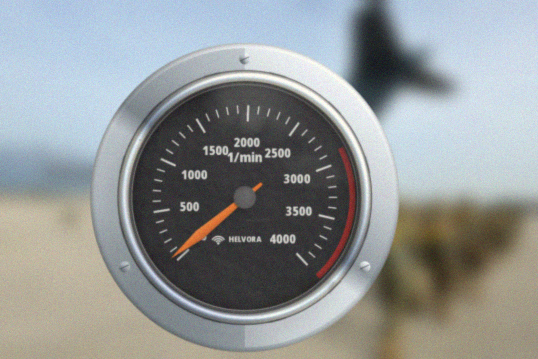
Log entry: 50 rpm
